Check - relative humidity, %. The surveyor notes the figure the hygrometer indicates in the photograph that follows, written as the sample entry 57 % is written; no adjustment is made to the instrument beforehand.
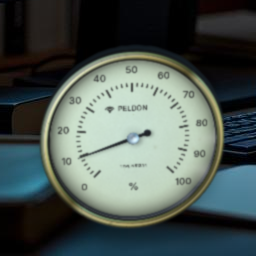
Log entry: 10 %
